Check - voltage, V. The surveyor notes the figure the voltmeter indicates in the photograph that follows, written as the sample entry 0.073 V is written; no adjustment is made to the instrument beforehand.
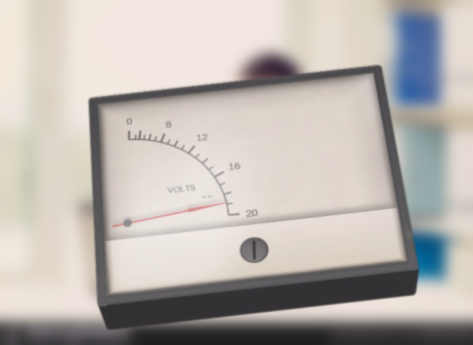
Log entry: 19 V
